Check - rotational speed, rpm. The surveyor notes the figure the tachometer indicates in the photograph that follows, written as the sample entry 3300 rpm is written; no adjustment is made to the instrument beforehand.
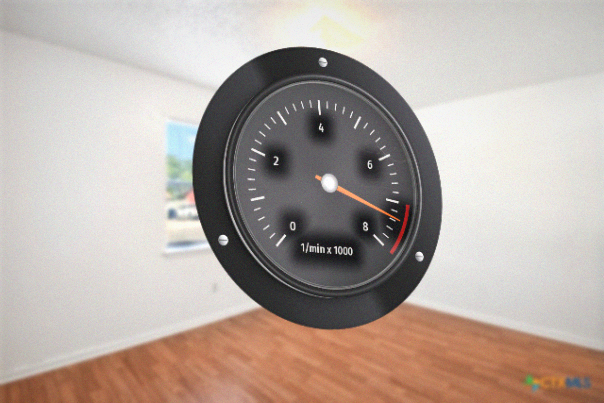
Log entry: 7400 rpm
